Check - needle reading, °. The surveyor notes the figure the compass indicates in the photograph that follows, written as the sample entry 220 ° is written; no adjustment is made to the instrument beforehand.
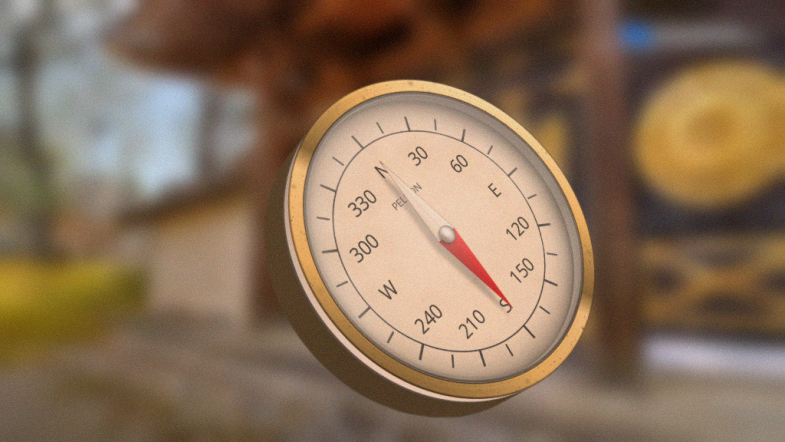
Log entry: 180 °
